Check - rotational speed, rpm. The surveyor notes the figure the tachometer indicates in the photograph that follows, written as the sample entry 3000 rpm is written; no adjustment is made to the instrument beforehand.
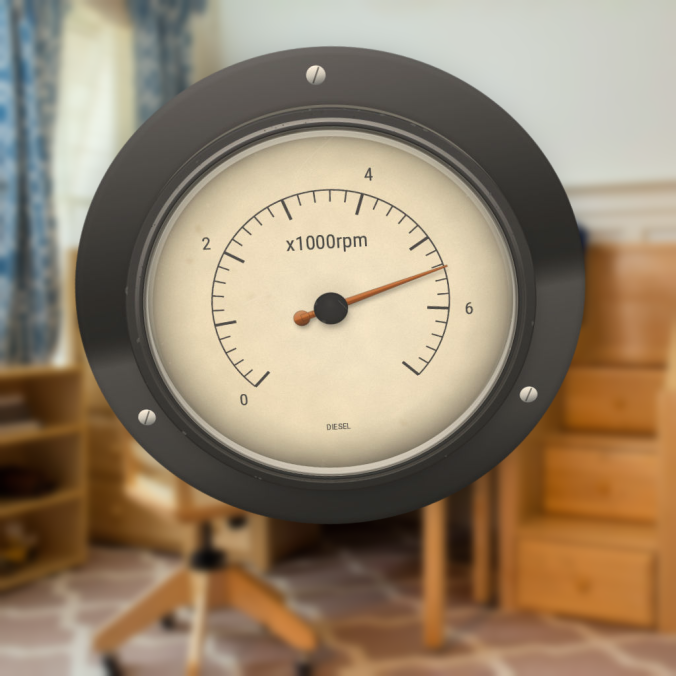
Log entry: 5400 rpm
